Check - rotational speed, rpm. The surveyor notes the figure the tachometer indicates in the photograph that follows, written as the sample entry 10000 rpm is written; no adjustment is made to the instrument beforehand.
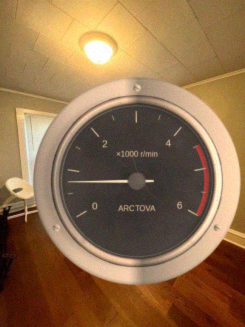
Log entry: 750 rpm
